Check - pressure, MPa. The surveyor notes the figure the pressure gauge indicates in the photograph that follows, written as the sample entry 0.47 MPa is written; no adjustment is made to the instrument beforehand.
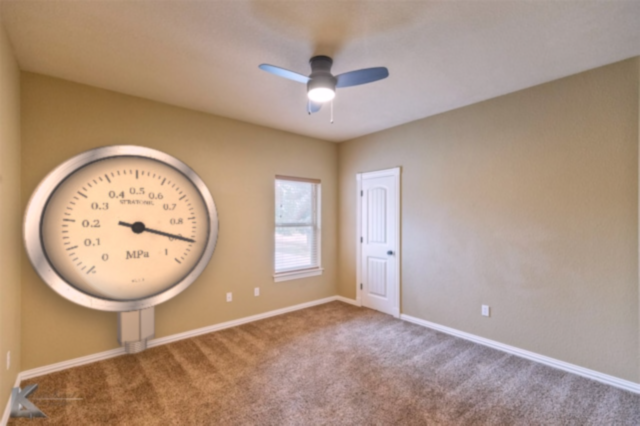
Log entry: 0.9 MPa
